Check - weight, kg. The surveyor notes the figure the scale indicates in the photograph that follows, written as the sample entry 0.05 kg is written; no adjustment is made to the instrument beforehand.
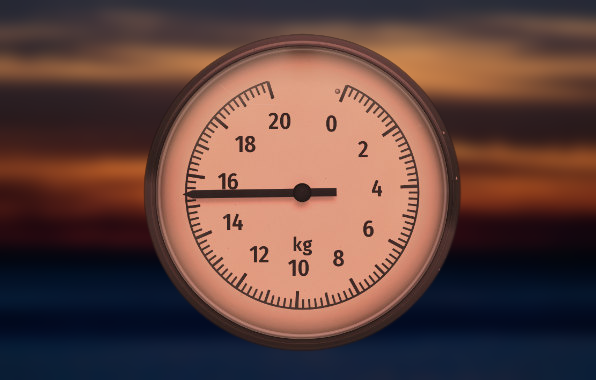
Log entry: 15.4 kg
